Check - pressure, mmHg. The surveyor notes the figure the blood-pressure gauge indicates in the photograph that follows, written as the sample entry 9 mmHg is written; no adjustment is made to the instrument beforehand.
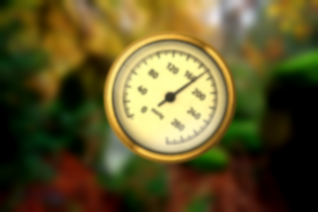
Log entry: 170 mmHg
